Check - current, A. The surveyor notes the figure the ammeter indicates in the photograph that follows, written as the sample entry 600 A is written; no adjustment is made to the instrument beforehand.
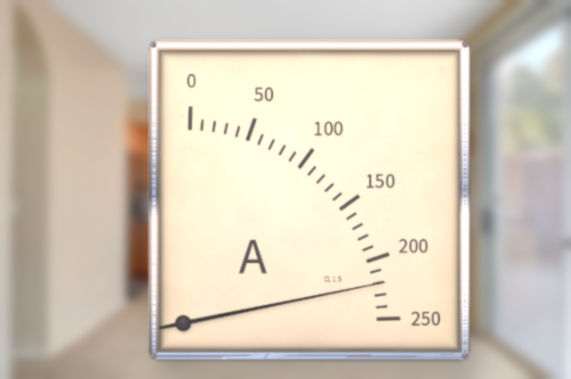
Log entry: 220 A
